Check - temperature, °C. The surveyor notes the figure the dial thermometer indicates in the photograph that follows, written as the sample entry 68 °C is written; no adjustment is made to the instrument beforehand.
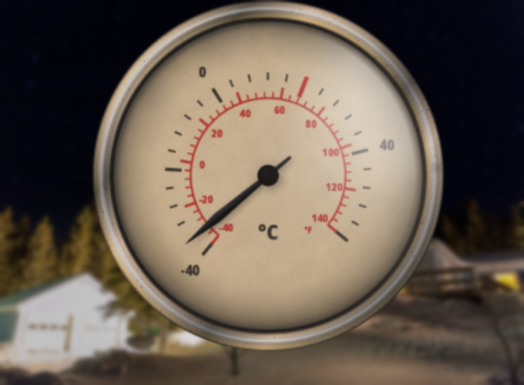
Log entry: -36 °C
